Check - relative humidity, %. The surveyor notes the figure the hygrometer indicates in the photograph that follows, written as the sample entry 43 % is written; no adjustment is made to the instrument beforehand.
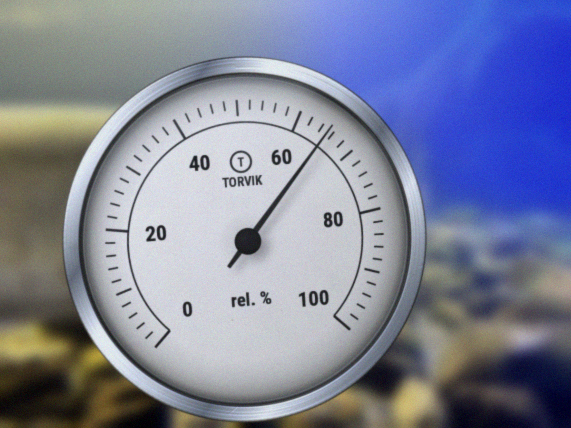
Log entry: 65 %
